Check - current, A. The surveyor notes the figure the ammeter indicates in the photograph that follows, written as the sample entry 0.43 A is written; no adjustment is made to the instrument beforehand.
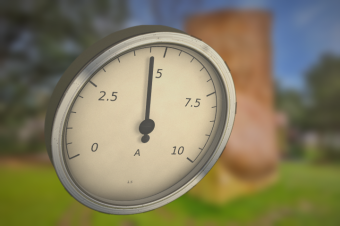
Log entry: 4.5 A
